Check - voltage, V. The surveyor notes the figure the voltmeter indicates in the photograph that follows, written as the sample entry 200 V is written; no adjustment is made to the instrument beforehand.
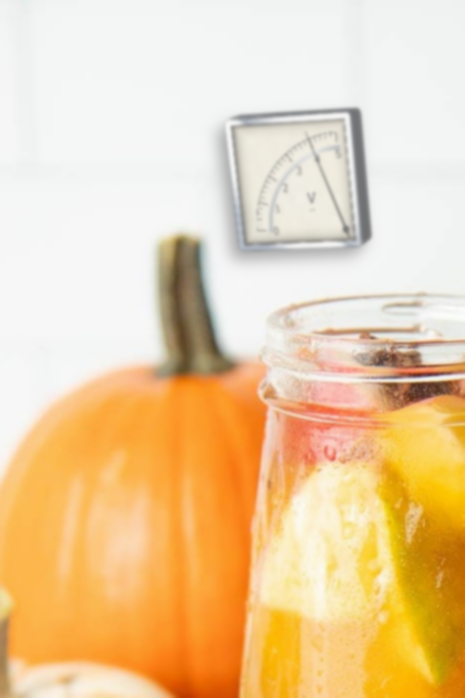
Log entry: 4 V
